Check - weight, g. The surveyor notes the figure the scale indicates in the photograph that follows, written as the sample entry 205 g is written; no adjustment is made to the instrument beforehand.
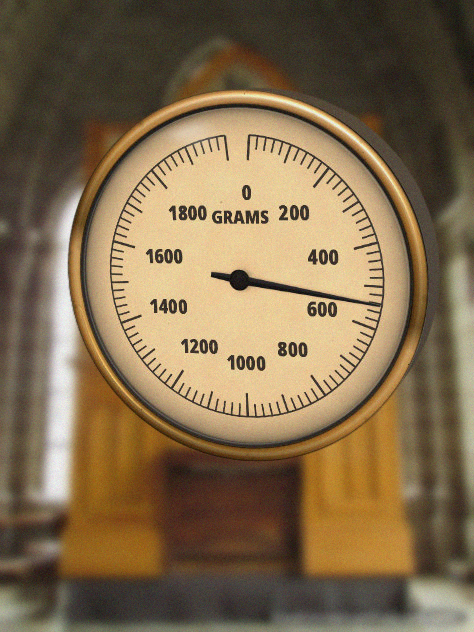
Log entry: 540 g
